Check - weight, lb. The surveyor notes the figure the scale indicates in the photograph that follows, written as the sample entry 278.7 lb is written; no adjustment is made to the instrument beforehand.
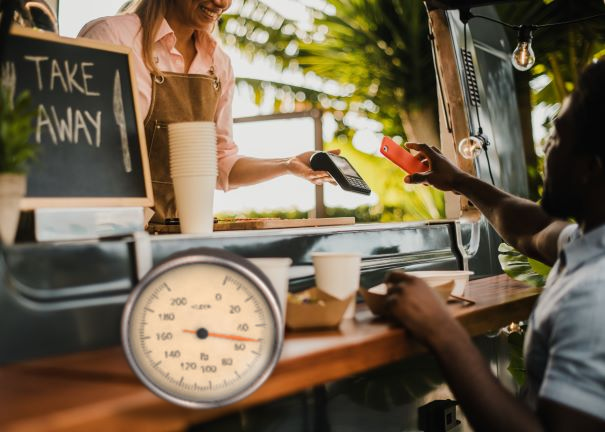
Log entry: 50 lb
